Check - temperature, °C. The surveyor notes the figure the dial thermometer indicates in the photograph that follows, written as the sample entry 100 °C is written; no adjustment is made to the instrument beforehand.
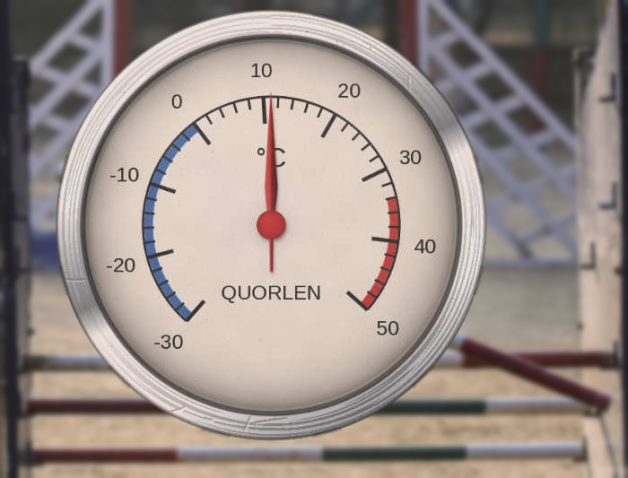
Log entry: 11 °C
